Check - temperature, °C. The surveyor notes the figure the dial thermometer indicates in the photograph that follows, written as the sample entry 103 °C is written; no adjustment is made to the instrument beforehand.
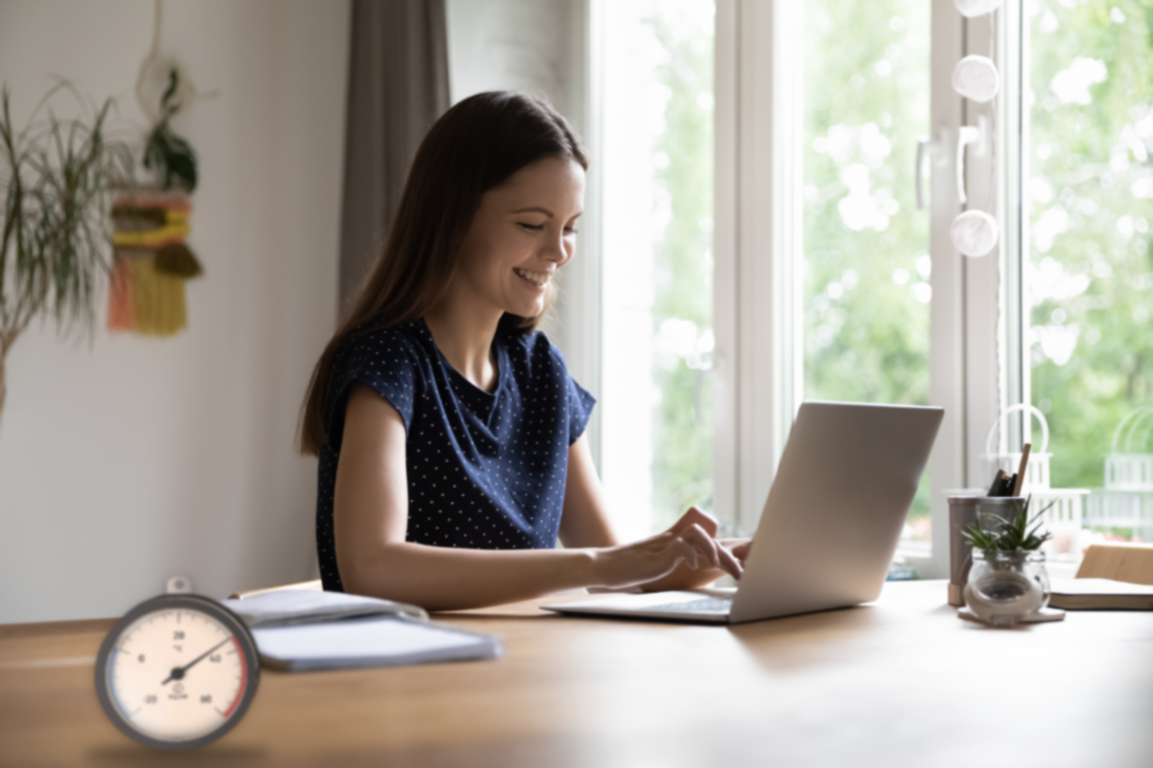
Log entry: 36 °C
